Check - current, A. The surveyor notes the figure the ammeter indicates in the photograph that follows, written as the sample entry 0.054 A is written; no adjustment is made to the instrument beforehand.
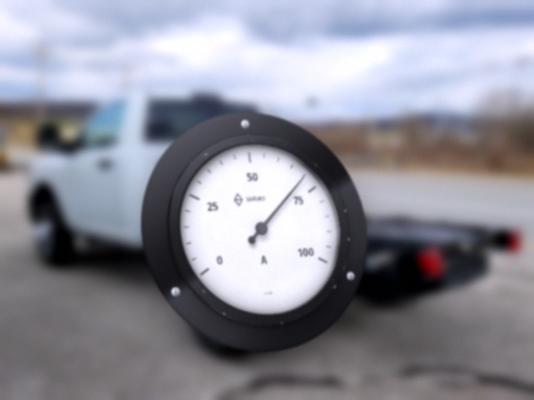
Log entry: 70 A
